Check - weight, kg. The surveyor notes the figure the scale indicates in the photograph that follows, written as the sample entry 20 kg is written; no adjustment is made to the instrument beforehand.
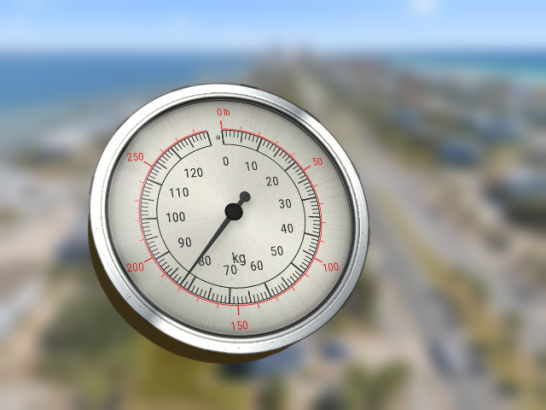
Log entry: 82 kg
